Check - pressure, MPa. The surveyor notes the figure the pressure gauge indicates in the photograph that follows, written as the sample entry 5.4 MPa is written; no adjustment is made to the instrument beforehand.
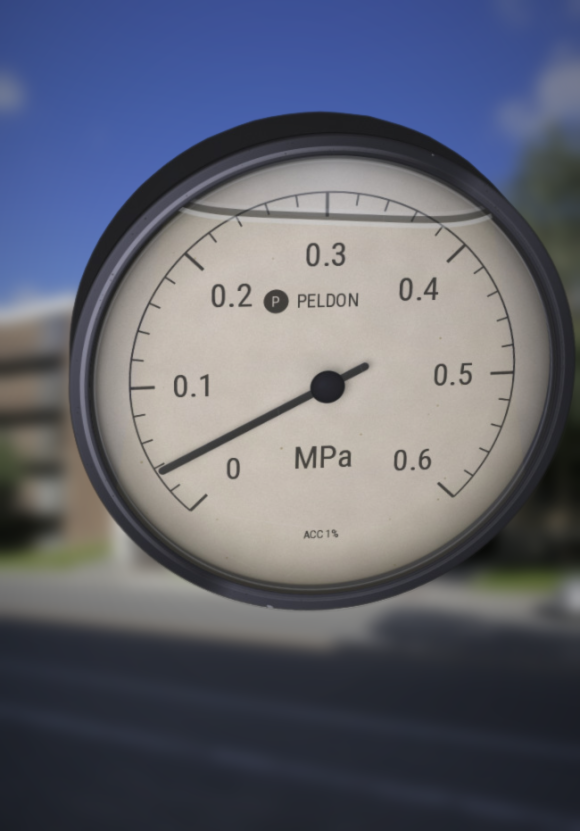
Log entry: 0.04 MPa
